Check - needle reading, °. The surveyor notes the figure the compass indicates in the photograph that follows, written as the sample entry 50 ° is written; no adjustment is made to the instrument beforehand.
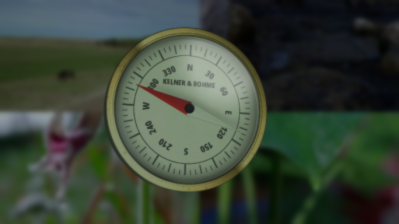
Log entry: 290 °
